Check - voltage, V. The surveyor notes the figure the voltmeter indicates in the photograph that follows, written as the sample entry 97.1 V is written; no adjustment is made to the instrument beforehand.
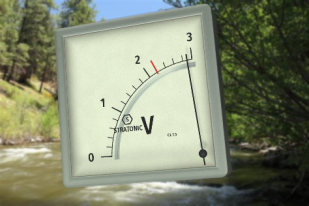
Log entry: 2.9 V
